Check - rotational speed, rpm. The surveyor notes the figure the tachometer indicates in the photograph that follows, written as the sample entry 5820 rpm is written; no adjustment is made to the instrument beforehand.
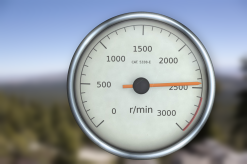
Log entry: 2450 rpm
